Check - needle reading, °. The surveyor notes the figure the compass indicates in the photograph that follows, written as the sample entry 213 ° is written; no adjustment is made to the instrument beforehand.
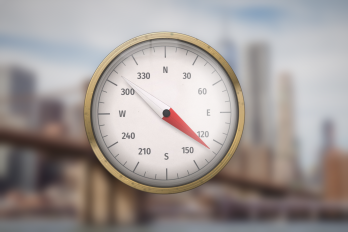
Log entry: 130 °
